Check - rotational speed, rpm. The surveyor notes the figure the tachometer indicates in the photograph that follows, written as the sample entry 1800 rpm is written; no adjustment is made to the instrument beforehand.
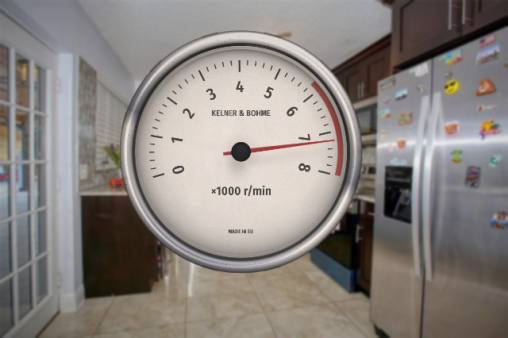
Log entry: 7200 rpm
